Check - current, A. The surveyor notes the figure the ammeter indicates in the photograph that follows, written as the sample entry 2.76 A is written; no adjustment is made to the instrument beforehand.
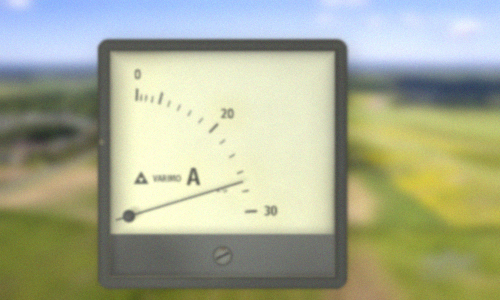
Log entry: 27 A
